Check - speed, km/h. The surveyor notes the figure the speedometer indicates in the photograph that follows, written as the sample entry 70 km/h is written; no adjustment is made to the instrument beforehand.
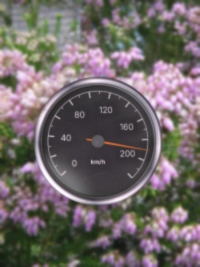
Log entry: 190 km/h
